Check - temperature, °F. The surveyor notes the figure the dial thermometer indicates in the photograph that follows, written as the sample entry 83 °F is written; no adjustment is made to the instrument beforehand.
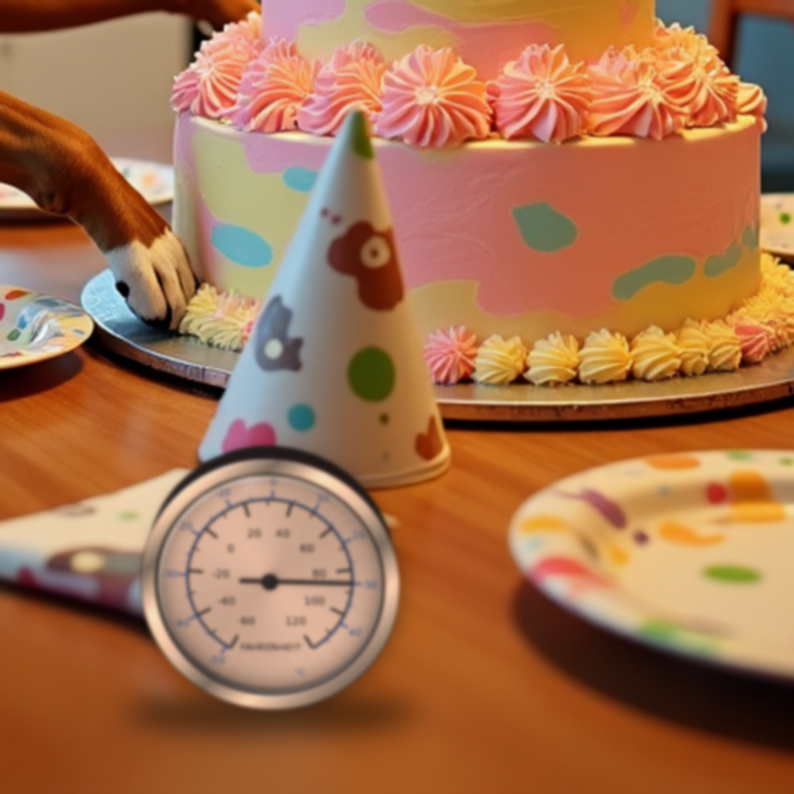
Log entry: 85 °F
